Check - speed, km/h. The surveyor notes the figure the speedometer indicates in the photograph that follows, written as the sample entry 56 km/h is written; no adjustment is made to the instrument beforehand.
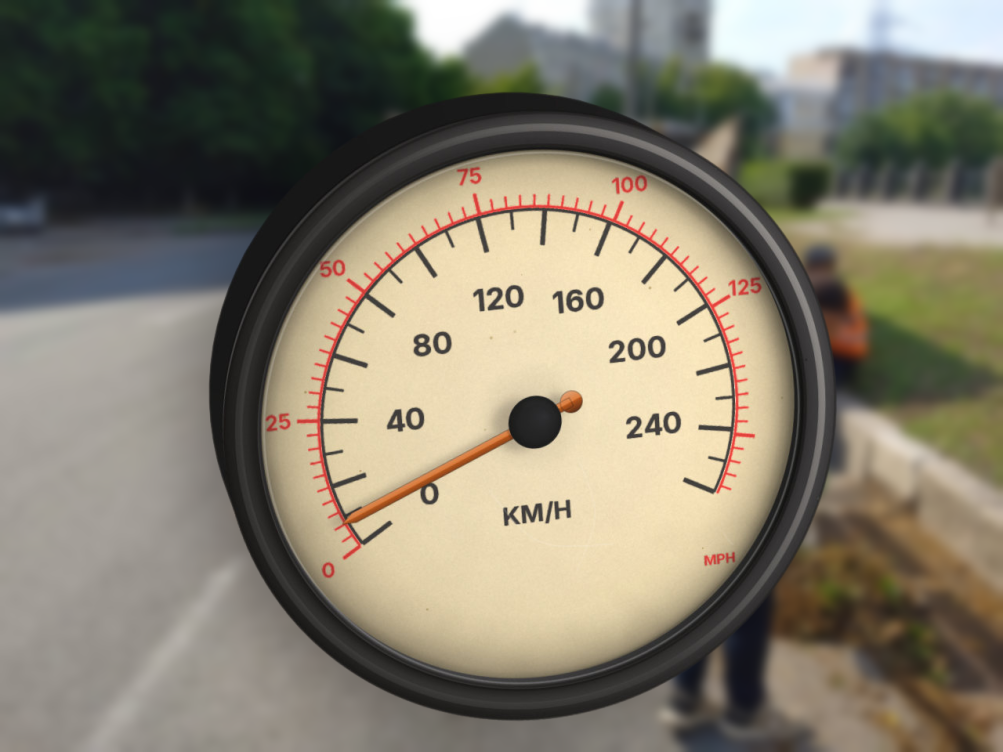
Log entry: 10 km/h
